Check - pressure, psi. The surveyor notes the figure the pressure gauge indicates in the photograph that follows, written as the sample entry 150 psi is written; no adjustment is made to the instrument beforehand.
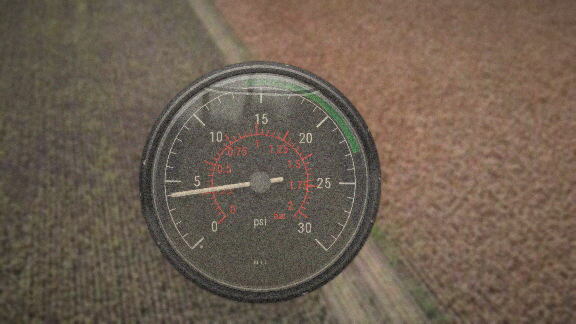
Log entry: 4 psi
